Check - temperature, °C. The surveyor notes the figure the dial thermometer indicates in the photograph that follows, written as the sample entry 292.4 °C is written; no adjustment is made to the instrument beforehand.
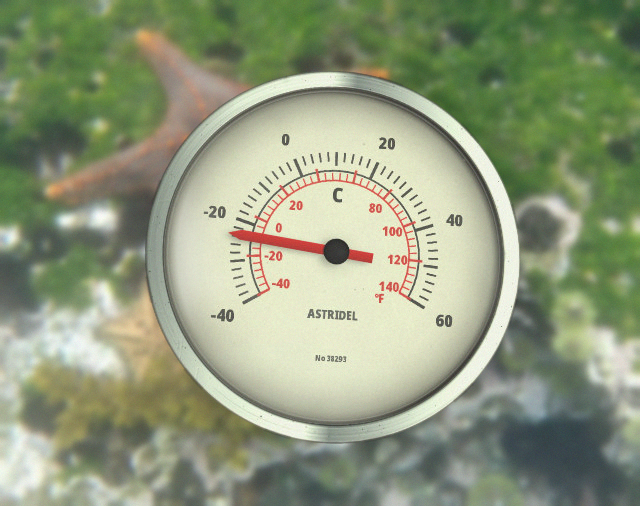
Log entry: -24 °C
